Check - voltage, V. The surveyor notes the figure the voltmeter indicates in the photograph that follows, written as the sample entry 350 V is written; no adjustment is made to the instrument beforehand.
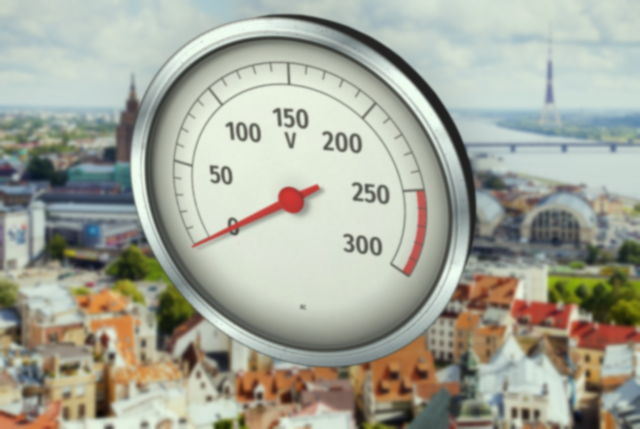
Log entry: 0 V
